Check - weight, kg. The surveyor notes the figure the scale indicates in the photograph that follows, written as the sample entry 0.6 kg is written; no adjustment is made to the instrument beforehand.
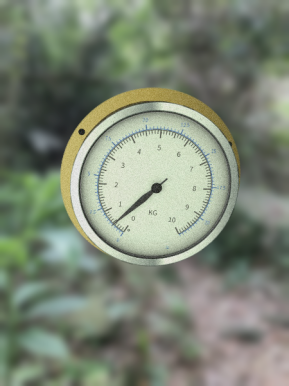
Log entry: 0.5 kg
